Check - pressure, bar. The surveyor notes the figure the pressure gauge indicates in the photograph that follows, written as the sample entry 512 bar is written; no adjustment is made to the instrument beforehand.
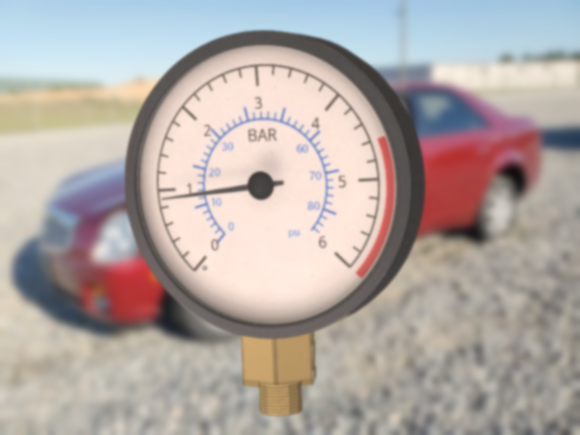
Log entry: 0.9 bar
